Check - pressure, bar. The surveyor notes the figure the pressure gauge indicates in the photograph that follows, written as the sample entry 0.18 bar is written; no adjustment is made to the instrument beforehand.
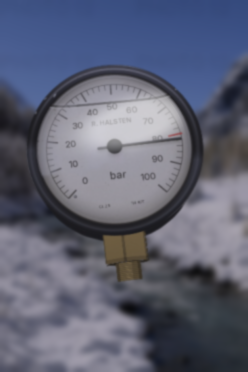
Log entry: 82 bar
